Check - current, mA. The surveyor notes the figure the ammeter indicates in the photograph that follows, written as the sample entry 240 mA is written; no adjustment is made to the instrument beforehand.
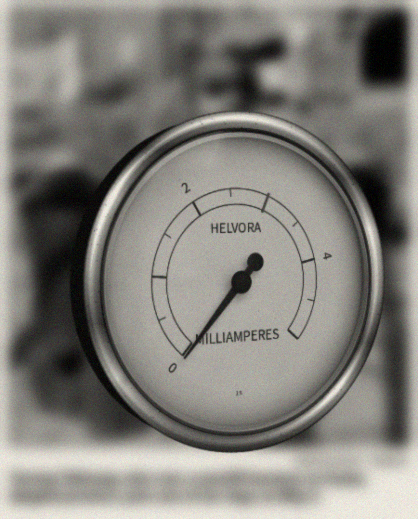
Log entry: 0 mA
